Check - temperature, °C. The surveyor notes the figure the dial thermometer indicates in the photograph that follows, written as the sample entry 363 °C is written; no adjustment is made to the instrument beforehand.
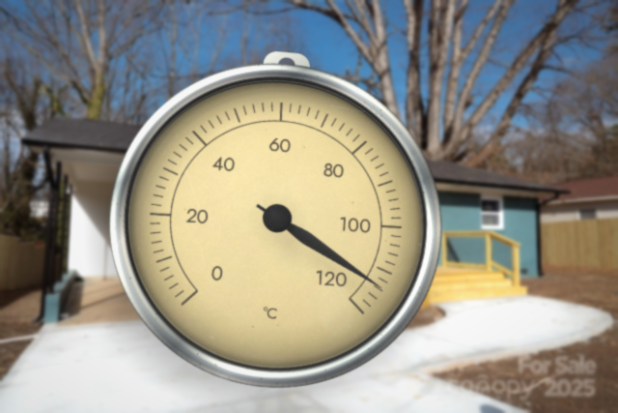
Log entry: 114 °C
